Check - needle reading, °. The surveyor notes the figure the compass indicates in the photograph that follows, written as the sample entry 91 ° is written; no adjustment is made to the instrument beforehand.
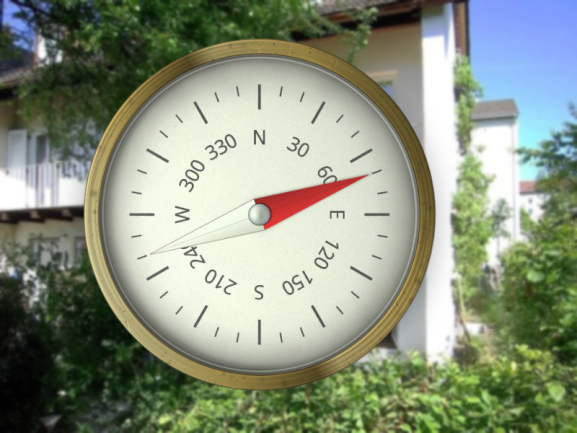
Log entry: 70 °
